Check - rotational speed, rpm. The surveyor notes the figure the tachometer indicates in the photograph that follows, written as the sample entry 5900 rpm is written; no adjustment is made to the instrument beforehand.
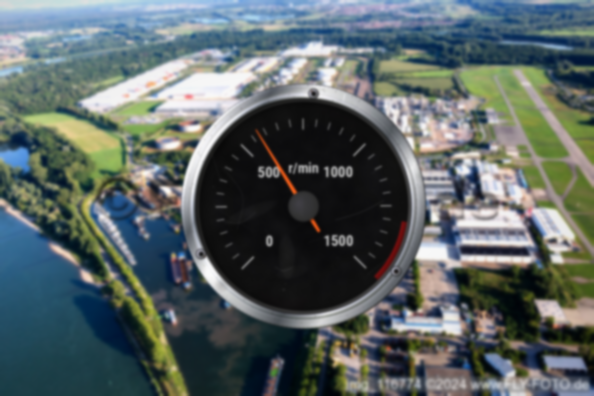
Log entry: 575 rpm
